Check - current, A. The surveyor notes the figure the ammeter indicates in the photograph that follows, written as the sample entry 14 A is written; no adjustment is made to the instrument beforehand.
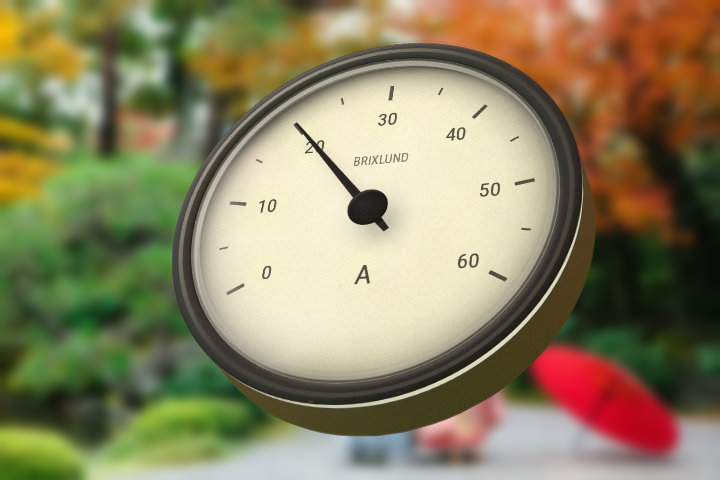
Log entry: 20 A
